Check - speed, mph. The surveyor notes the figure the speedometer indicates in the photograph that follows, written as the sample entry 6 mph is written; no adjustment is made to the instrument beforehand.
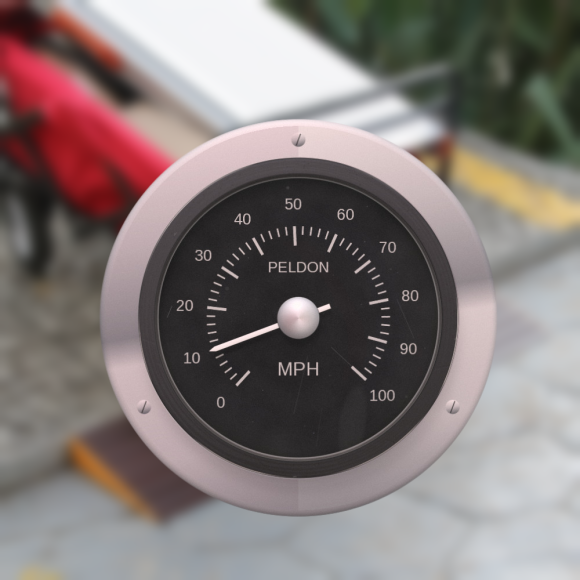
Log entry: 10 mph
